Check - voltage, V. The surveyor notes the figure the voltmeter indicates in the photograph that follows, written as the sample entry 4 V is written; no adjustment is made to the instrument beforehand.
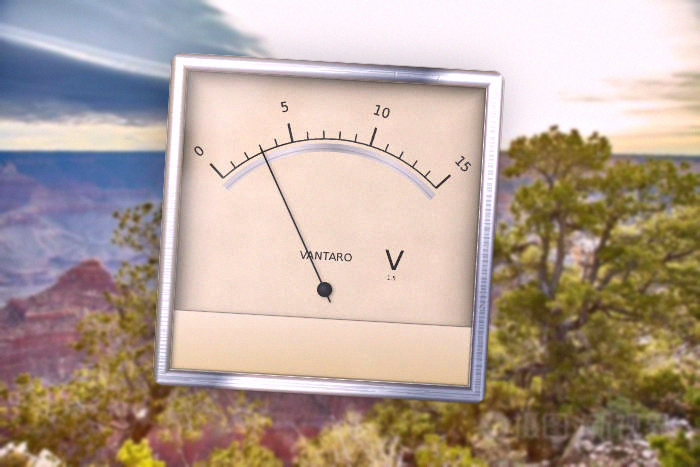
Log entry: 3 V
